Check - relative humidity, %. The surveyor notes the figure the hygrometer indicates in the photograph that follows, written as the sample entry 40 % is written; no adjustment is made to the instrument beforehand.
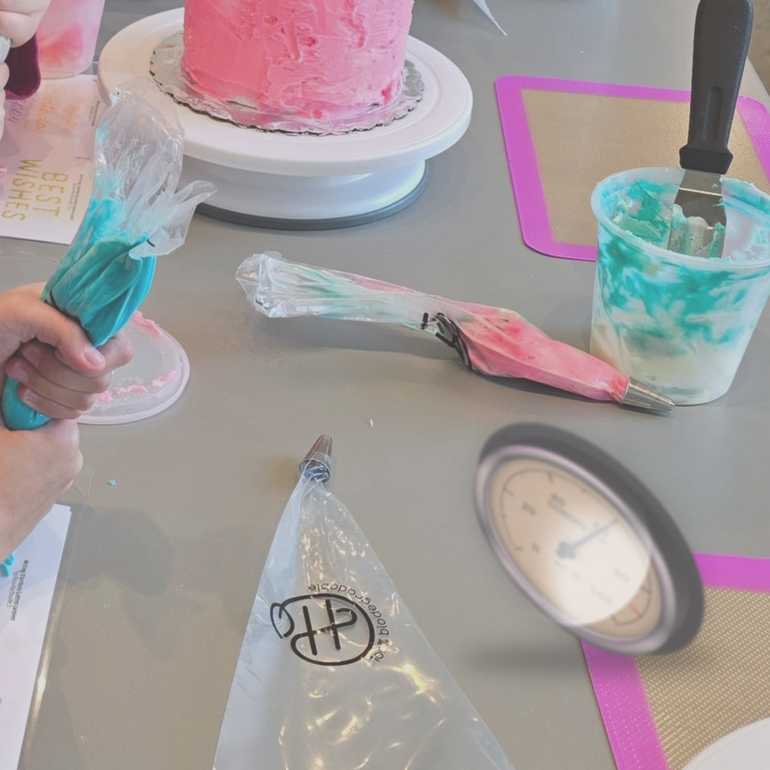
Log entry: 60 %
